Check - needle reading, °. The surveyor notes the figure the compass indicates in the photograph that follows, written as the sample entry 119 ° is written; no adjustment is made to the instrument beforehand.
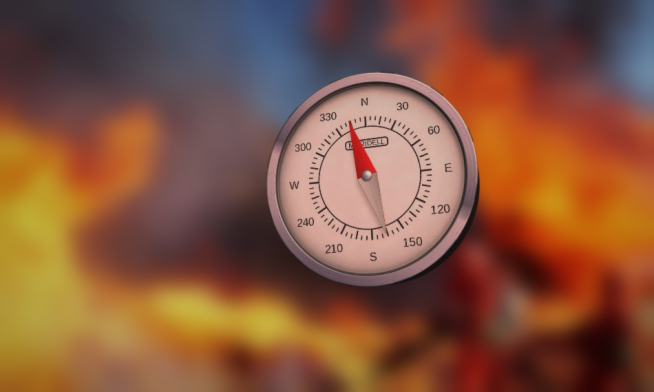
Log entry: 345 °
